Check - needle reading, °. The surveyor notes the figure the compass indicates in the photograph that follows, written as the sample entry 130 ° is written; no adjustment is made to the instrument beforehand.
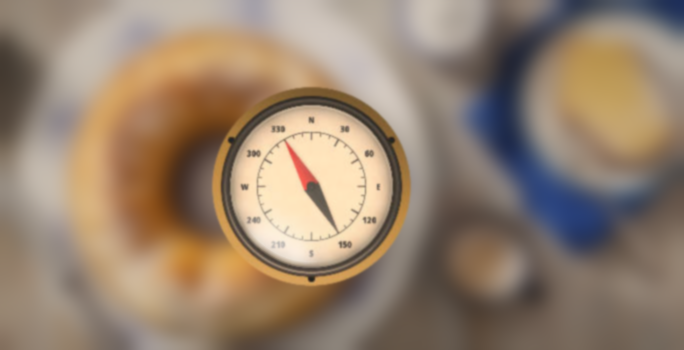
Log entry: 330 °
